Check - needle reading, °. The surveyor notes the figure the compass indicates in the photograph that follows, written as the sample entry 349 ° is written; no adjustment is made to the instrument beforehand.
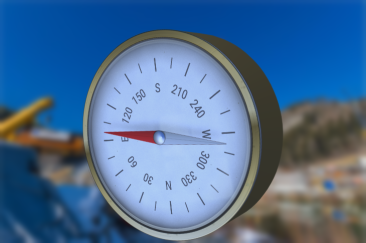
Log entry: 97.5 °
